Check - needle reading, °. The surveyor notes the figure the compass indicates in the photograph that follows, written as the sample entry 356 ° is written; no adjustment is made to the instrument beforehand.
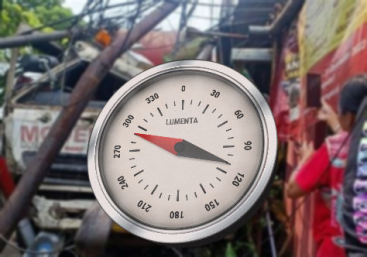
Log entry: 290 °
